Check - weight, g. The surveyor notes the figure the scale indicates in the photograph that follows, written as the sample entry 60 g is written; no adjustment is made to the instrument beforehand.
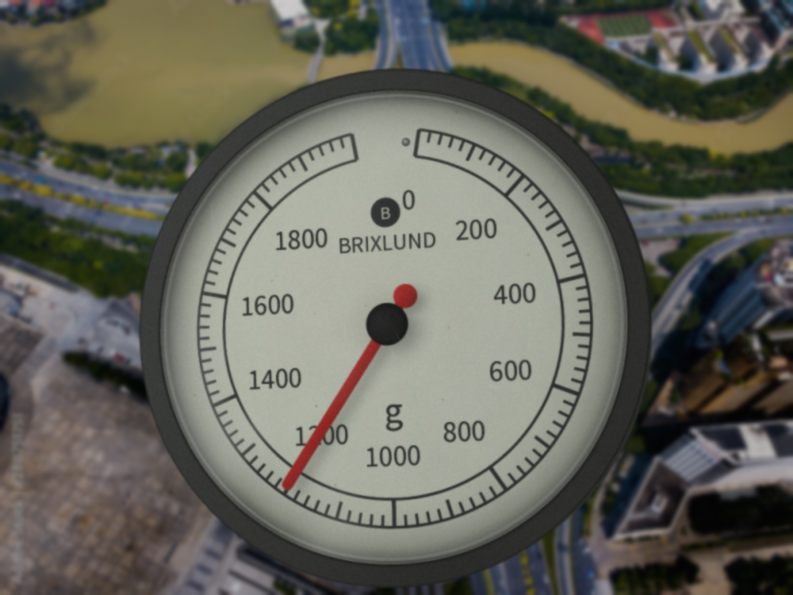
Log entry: 1200 g
